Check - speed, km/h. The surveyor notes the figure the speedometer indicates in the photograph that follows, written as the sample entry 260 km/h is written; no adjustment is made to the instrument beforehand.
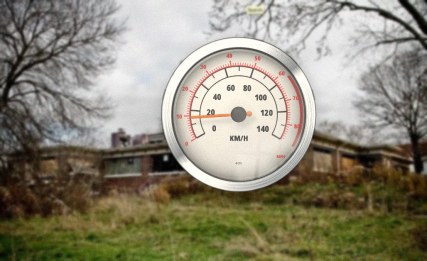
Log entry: 15 km/h
